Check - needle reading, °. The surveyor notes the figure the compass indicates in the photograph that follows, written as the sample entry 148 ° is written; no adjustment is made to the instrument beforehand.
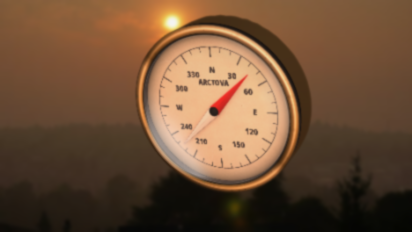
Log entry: 45 °
